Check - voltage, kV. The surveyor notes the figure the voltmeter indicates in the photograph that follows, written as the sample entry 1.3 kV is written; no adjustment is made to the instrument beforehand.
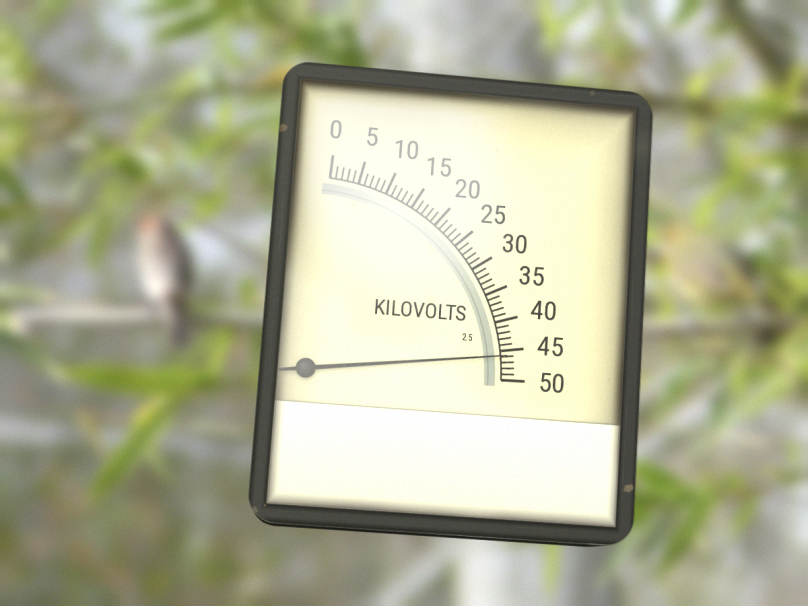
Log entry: 46 kV
